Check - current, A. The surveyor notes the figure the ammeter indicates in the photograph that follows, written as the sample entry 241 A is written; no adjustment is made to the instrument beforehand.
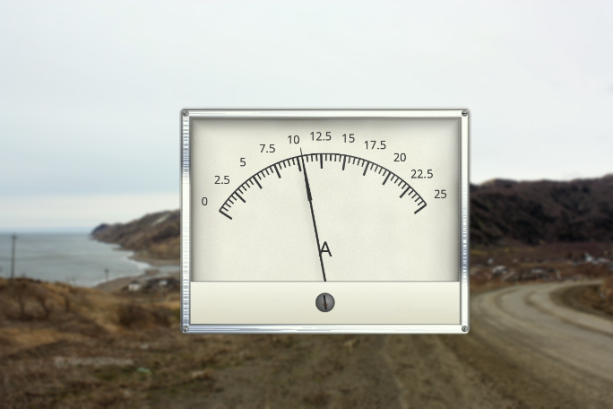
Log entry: 10.5 A
